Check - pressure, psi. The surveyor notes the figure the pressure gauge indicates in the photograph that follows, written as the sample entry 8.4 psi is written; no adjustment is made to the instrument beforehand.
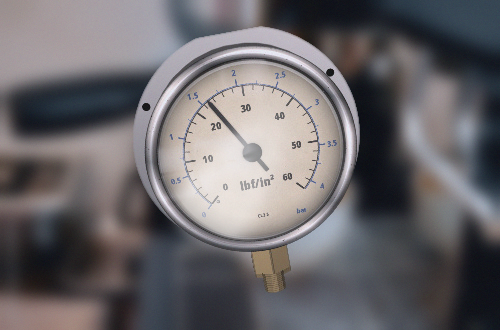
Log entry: 23 psi
